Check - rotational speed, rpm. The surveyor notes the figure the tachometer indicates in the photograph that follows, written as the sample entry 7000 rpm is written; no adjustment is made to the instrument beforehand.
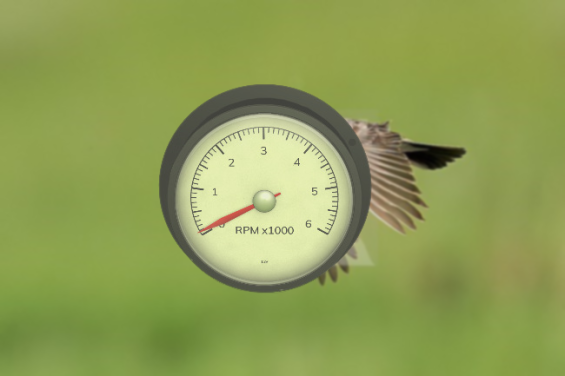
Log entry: 100 rpm
